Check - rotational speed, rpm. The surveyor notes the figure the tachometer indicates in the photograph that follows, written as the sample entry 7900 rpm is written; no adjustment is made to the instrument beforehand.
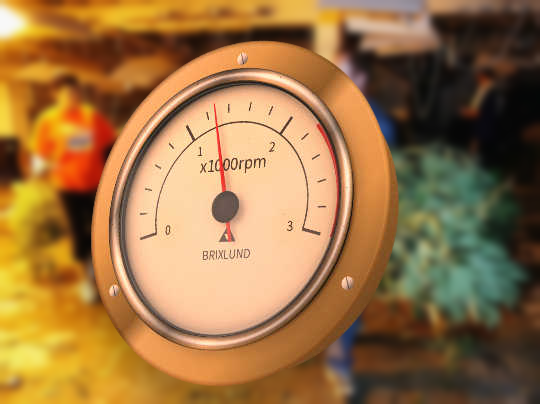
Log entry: 1300 rpm
